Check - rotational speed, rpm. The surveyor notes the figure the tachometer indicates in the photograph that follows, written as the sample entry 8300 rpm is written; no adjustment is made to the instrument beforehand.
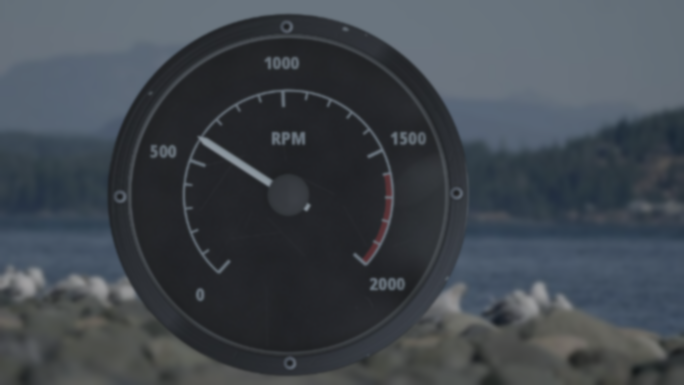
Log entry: 600 rpm
